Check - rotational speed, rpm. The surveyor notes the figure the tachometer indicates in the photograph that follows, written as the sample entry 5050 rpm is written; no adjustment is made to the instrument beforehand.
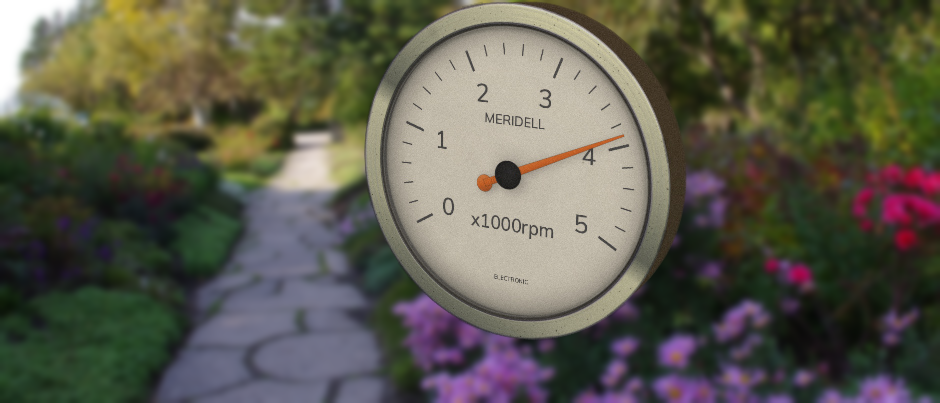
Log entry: 3900 rpm
